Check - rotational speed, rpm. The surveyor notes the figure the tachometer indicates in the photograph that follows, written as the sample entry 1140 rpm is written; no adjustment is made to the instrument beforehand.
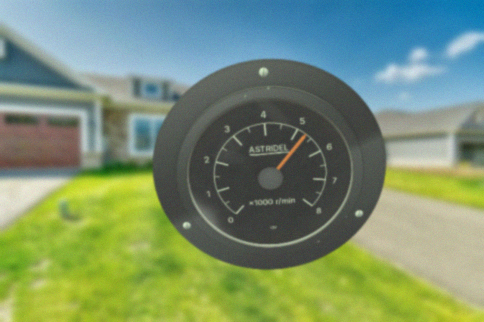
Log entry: 5250 rpm
